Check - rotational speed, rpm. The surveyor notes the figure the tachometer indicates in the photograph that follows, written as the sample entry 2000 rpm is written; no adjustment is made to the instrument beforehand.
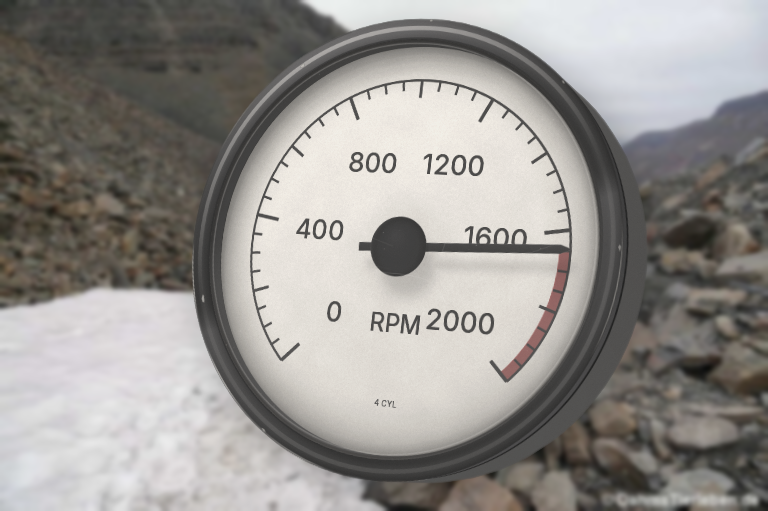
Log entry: 1650 rpm
